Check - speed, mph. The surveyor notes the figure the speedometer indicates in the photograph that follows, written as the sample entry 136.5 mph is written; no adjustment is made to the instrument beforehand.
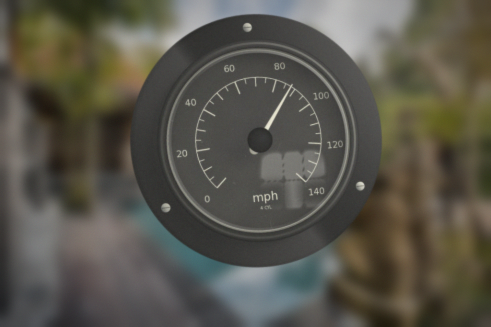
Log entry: 87.5 mph
